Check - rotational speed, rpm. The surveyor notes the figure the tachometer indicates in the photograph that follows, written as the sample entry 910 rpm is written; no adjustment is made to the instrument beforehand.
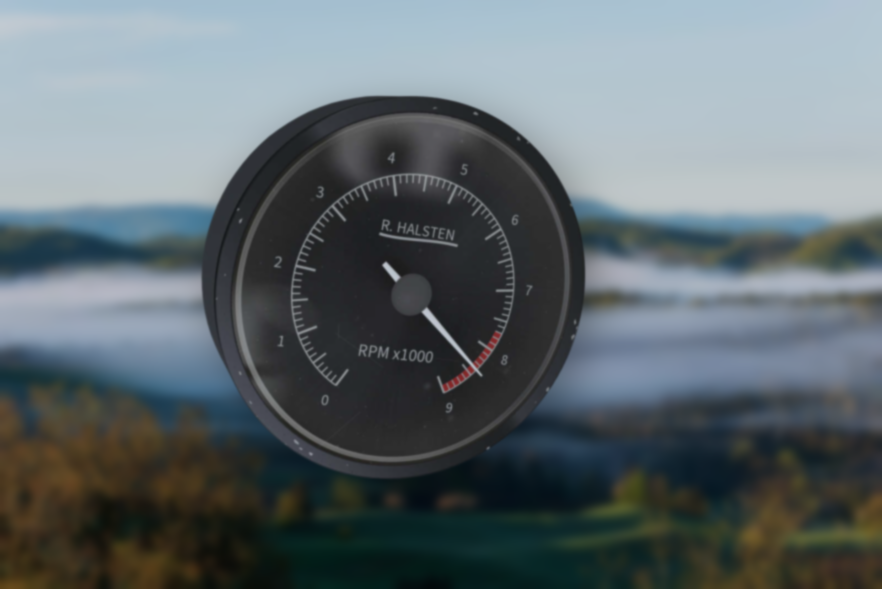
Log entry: 8400 rpm
